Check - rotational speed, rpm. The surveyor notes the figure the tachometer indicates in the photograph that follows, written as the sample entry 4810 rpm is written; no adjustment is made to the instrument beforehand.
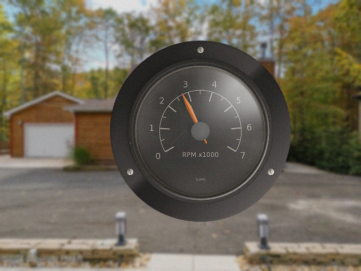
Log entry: 2750 rpm
